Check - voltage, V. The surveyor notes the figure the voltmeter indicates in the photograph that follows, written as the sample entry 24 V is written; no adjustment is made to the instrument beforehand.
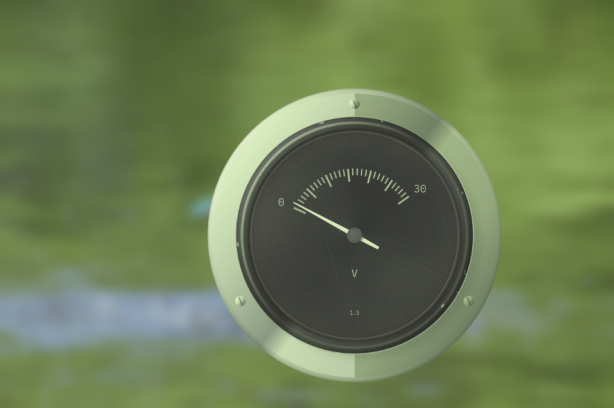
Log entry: 1 V
